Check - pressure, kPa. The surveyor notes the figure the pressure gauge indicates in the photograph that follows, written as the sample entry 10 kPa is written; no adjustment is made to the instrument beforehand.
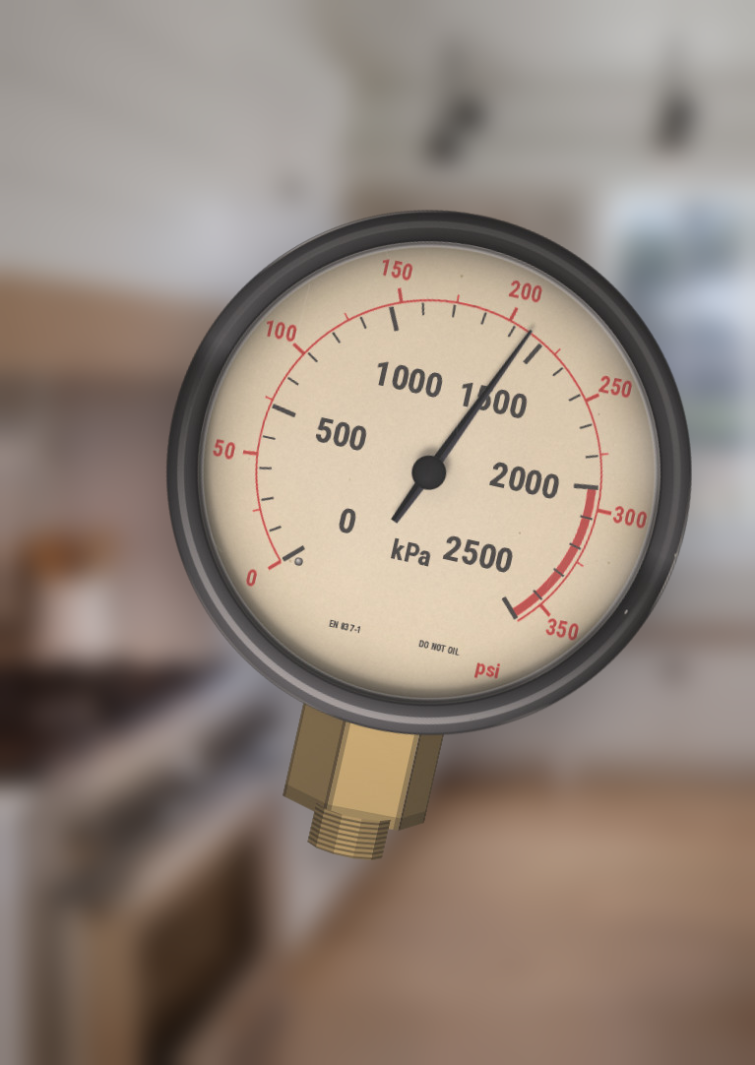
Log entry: 1450 kPa
